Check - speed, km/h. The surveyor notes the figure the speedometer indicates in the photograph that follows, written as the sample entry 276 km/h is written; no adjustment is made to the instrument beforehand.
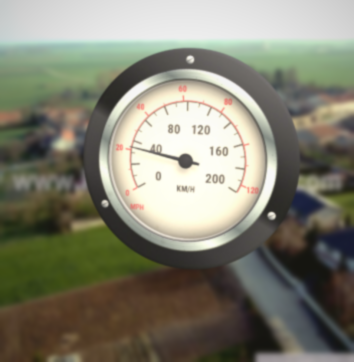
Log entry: 35 km/h
